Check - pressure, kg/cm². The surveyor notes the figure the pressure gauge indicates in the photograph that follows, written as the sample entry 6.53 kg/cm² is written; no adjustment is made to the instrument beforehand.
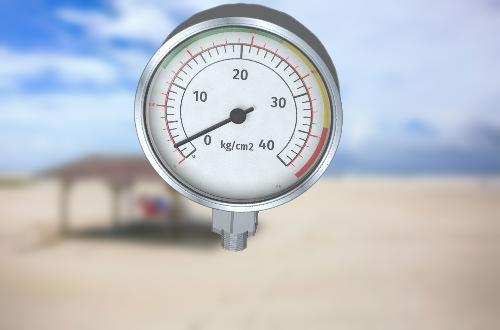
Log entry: 2 kg/cm²
